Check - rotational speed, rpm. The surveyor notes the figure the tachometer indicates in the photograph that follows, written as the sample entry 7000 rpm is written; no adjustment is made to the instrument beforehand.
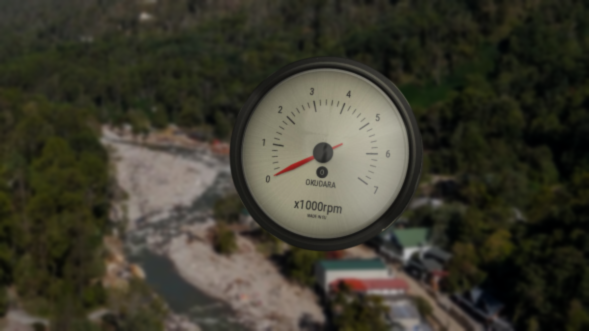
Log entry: 0 rpm
